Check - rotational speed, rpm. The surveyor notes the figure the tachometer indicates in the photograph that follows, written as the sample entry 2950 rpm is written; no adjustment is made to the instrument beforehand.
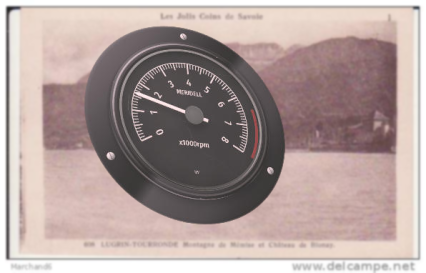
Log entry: 1500 rpm
